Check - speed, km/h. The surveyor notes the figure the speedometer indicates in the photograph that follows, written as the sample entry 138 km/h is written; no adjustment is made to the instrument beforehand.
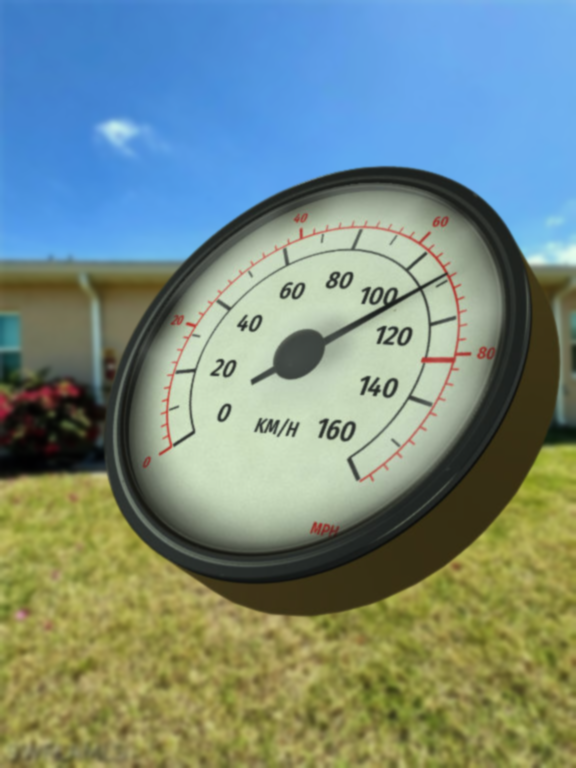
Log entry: 110 km/h
